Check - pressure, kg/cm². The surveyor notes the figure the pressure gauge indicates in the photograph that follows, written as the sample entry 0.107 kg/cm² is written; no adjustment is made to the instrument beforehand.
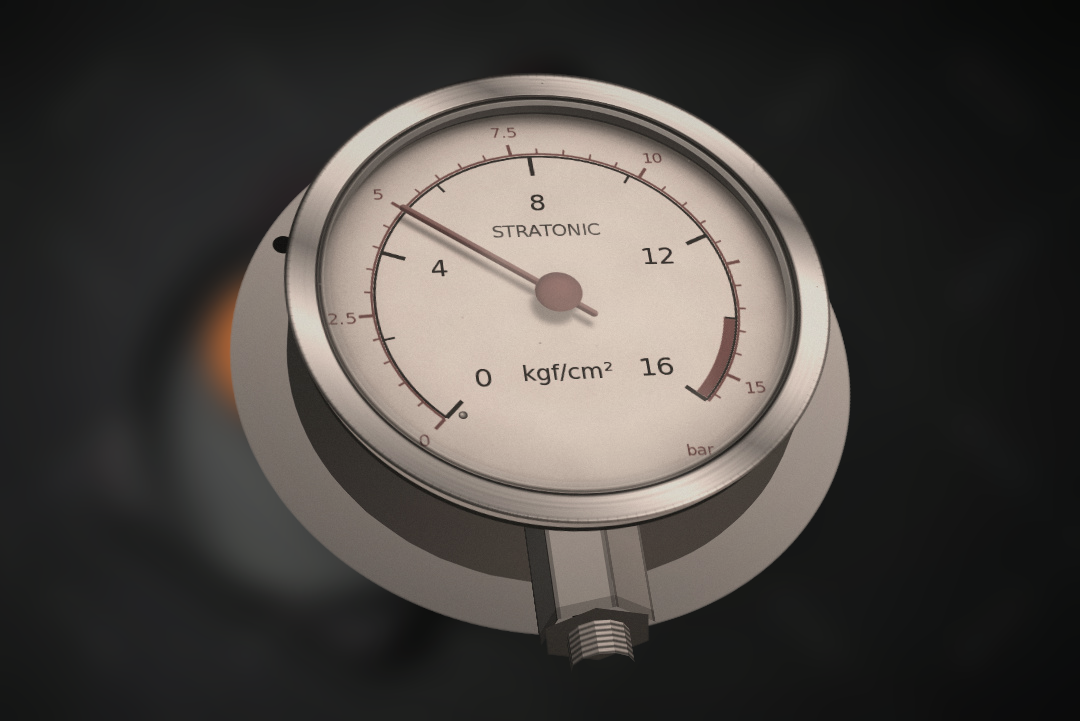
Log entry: 5 kg/cm²
